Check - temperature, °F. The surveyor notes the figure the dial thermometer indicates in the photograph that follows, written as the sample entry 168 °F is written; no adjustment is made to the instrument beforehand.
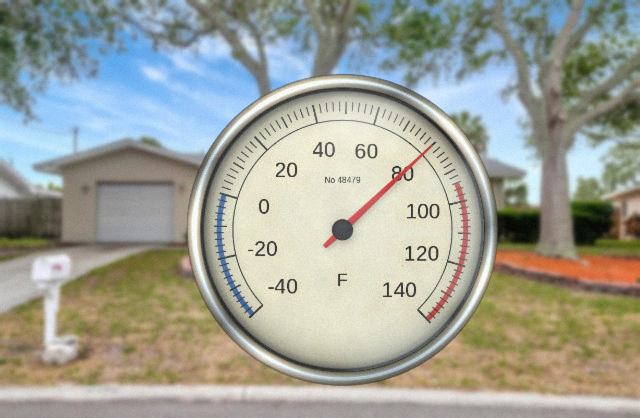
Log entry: 80 °F
